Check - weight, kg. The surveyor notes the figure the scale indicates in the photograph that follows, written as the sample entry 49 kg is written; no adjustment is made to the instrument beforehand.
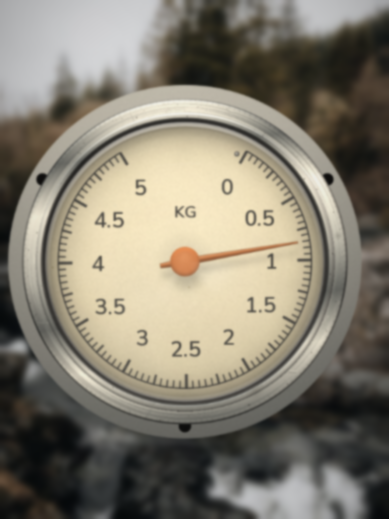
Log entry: 0.85 kg
